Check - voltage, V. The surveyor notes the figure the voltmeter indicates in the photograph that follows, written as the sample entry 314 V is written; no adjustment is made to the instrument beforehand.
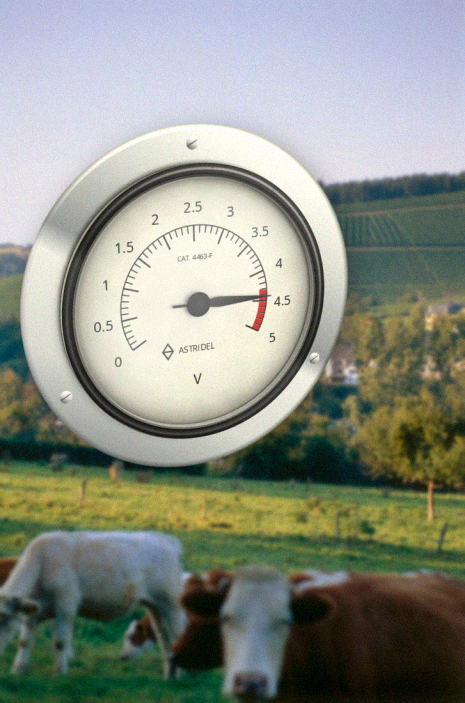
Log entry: 4.4 V
